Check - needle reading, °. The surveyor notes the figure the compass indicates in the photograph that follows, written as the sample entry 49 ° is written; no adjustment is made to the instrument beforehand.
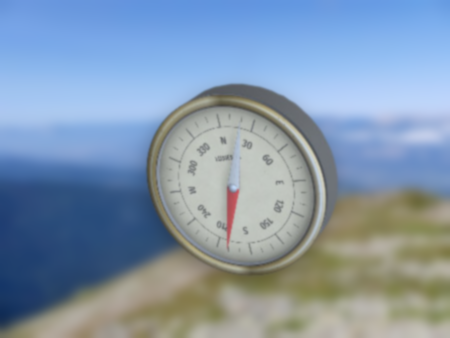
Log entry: 200 °
